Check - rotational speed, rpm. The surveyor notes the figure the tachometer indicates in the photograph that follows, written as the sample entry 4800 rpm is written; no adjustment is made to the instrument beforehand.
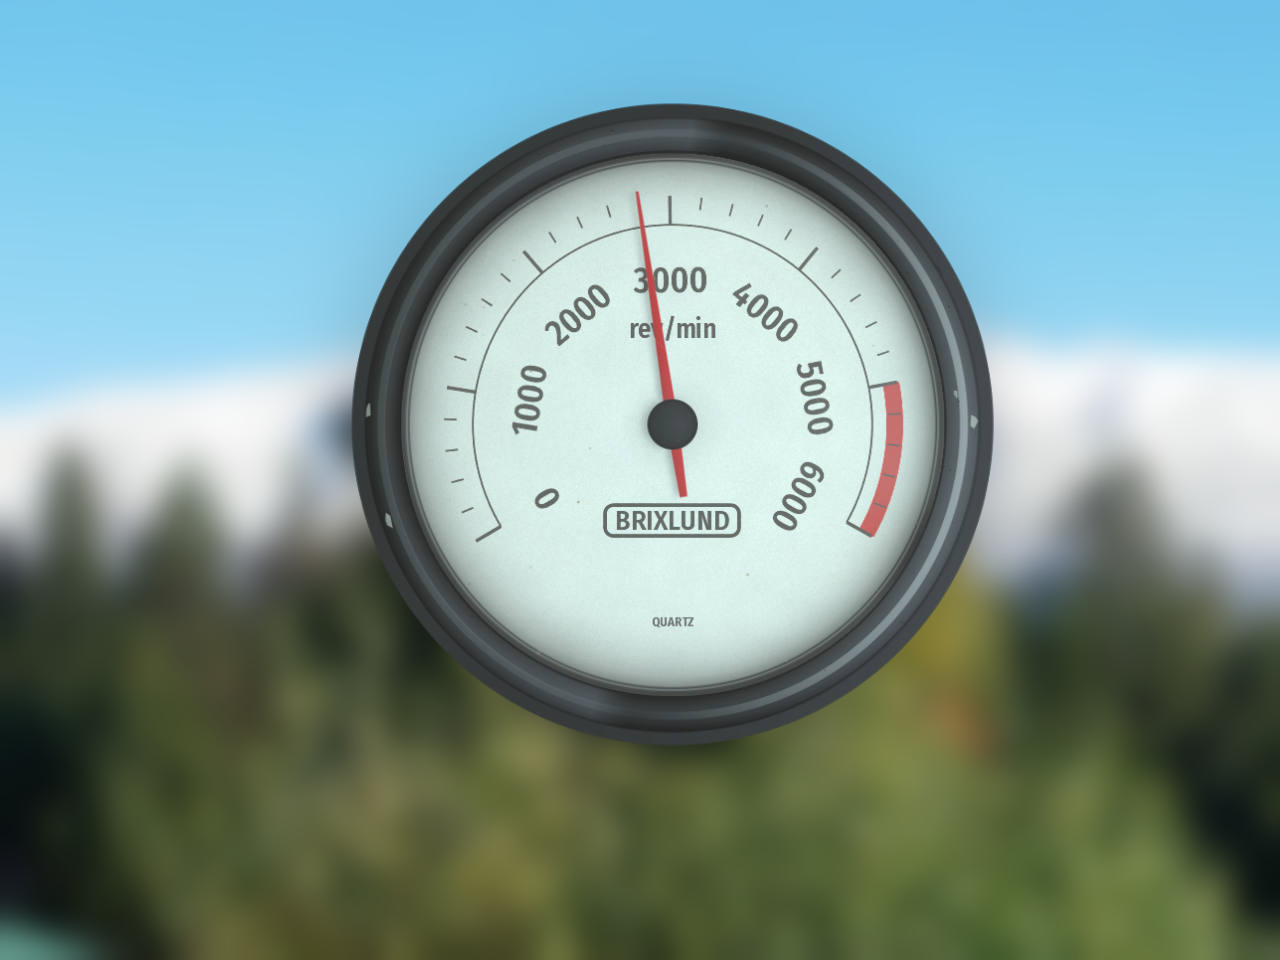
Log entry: 2800 rpm
